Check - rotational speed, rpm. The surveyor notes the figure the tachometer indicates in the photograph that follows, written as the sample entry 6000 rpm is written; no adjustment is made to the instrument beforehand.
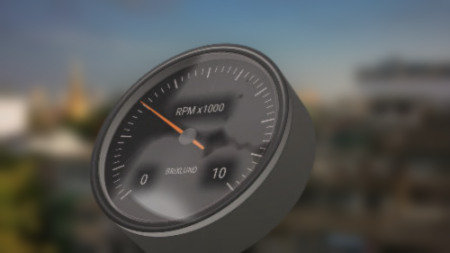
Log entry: 3000 rpm
